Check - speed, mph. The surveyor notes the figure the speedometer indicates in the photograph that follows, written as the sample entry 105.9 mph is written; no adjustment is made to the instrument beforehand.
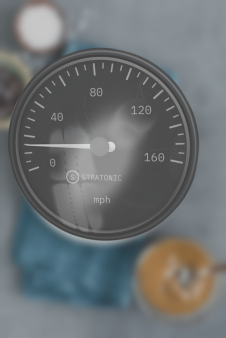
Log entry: 15 mph
